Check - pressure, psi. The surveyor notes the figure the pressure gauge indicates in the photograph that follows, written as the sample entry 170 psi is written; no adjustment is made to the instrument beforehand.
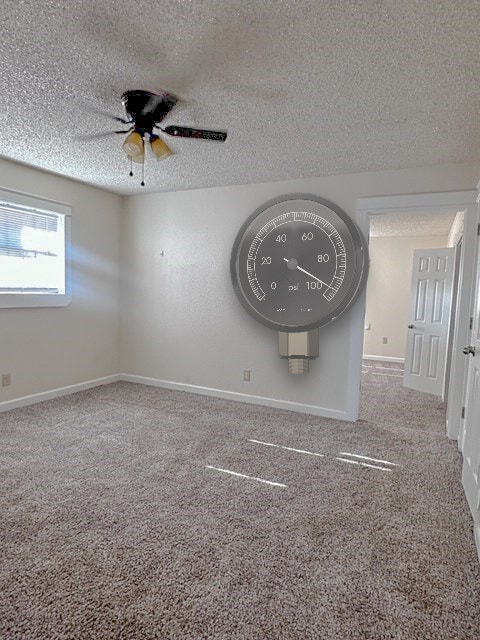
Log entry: 95 psi
